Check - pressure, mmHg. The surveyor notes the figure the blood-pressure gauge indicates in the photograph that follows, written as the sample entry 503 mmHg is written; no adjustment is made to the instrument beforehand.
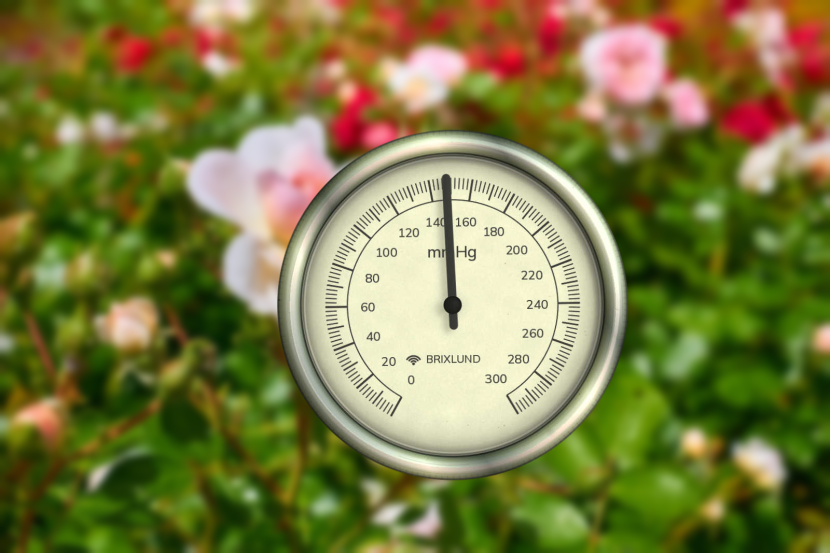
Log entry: 148 mmHg
